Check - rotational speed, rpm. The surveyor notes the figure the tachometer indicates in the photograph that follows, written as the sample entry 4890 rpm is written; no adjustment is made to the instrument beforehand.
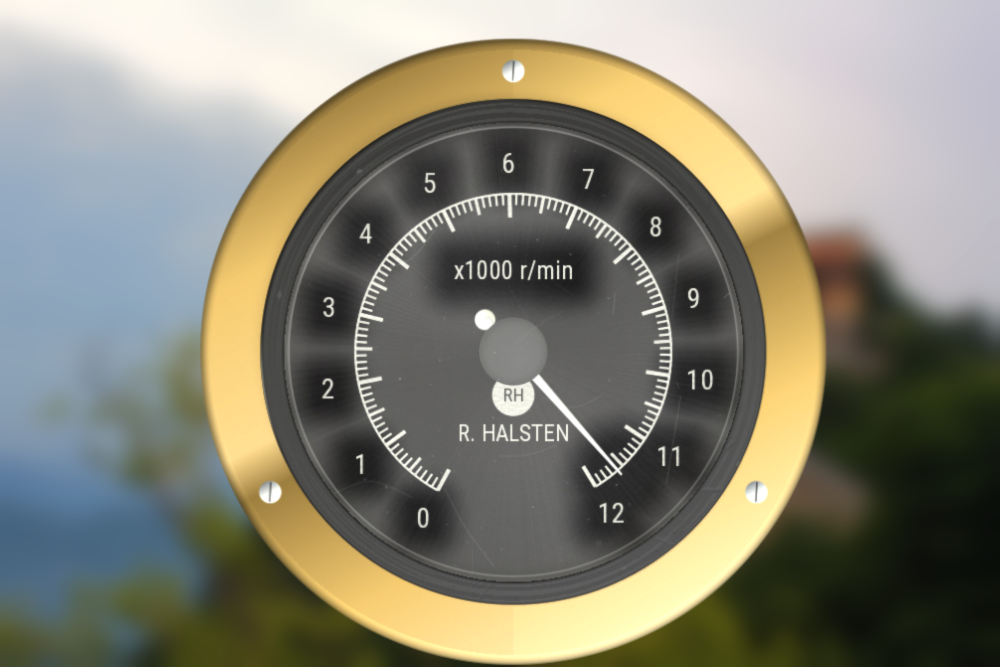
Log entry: 11600 rpm
